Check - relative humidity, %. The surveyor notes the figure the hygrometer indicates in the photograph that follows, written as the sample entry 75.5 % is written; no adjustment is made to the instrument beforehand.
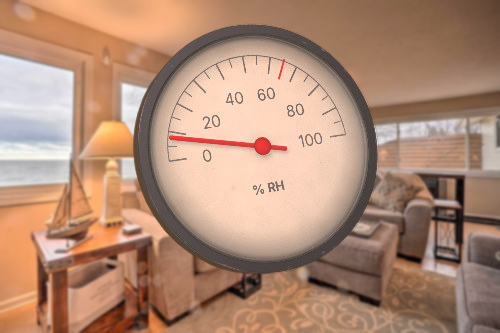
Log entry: 7.5 %
